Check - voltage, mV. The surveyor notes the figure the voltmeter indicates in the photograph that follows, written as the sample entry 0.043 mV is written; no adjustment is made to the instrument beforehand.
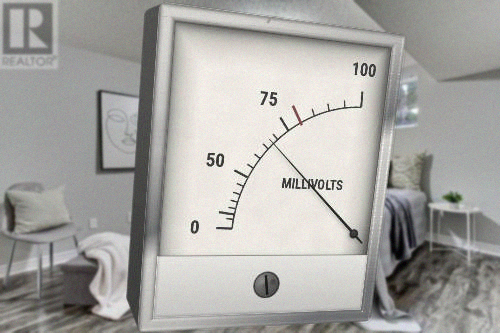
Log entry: 67.5 mV
